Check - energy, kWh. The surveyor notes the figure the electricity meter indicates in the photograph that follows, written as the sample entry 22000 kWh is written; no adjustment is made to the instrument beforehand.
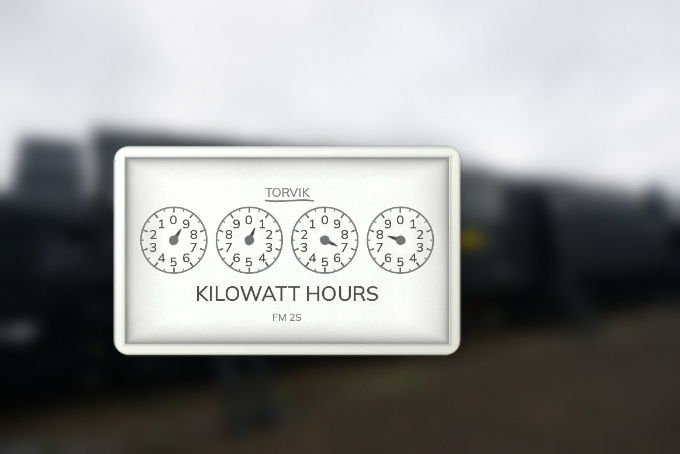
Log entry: 9068 kWh
